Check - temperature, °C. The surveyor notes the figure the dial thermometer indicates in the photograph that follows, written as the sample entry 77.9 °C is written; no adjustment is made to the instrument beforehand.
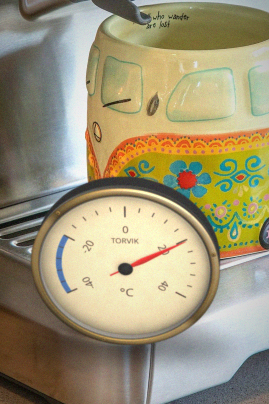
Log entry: 20 °C
